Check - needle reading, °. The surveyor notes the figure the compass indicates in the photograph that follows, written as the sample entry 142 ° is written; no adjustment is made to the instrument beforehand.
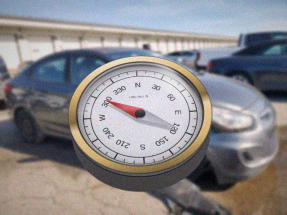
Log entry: 300 °
